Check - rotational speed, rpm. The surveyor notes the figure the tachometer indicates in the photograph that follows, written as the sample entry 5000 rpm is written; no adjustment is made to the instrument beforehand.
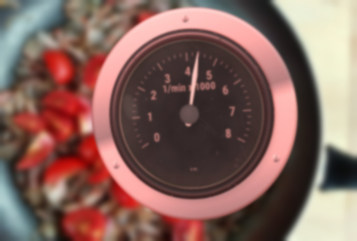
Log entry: 4400 rpm
